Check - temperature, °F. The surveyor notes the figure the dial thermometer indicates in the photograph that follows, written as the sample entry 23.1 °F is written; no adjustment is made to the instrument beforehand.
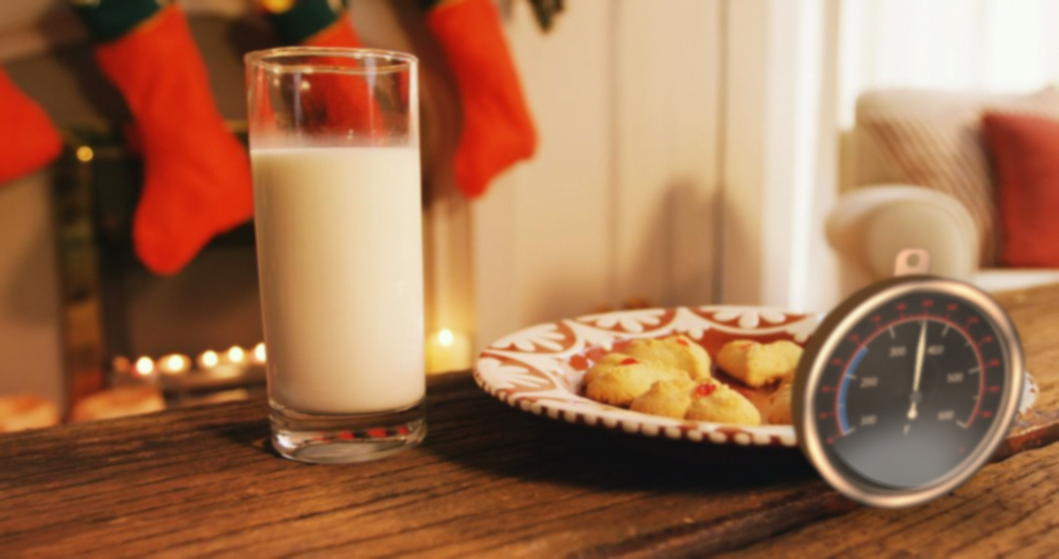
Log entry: 350 °F
